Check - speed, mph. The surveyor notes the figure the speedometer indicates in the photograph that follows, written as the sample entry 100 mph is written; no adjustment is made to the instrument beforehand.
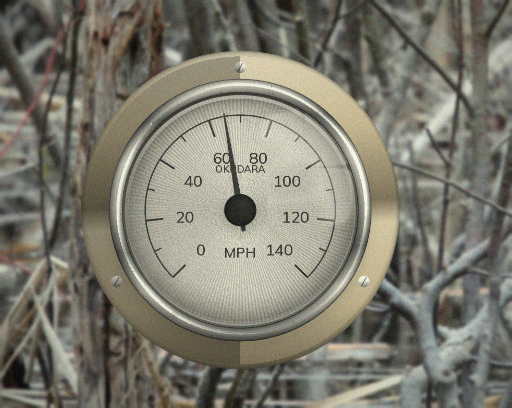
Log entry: 65 mph
